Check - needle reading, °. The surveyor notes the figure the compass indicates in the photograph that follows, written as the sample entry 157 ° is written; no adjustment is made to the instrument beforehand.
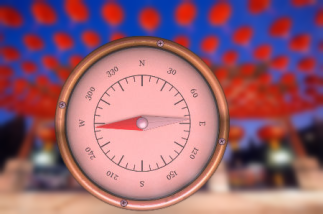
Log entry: 265 °
